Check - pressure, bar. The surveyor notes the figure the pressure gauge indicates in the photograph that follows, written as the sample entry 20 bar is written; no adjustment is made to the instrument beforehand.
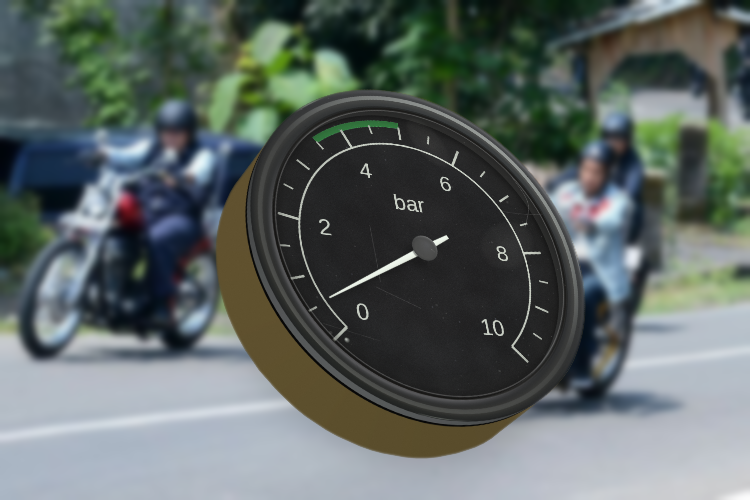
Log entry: 0.5 bar
